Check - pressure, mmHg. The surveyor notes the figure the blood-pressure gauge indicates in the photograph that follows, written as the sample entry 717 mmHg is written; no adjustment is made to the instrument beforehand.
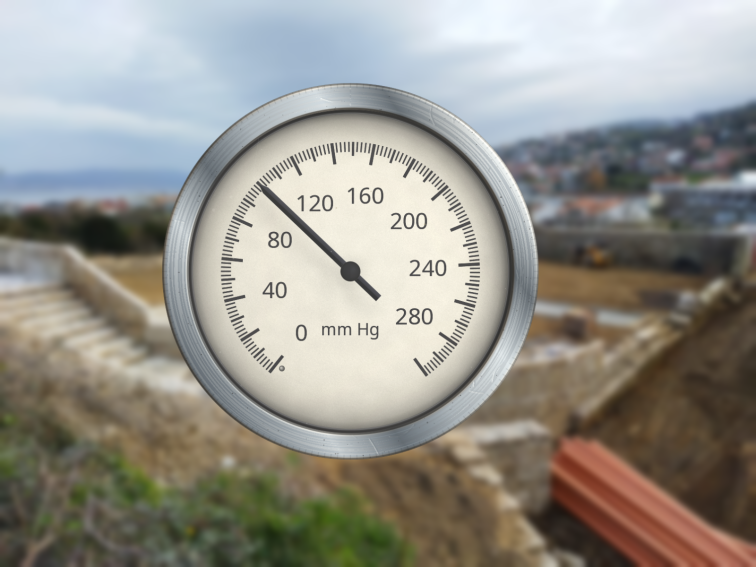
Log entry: 100 mmHg
